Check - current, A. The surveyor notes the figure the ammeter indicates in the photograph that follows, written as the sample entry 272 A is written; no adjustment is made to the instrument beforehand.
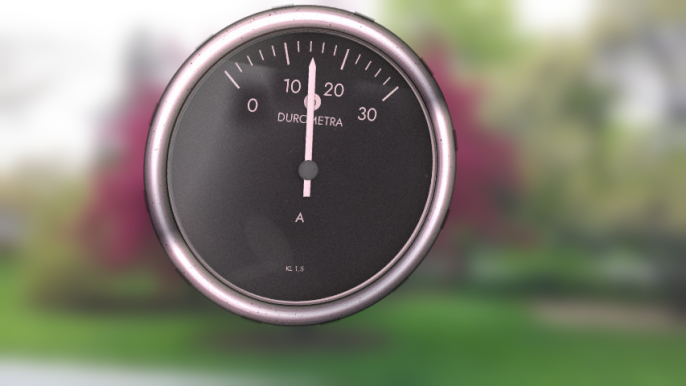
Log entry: 14 A
